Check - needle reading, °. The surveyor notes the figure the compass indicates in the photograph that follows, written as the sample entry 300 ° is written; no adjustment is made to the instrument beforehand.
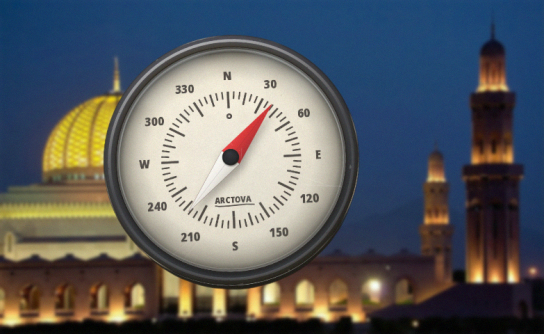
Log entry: 40 °
